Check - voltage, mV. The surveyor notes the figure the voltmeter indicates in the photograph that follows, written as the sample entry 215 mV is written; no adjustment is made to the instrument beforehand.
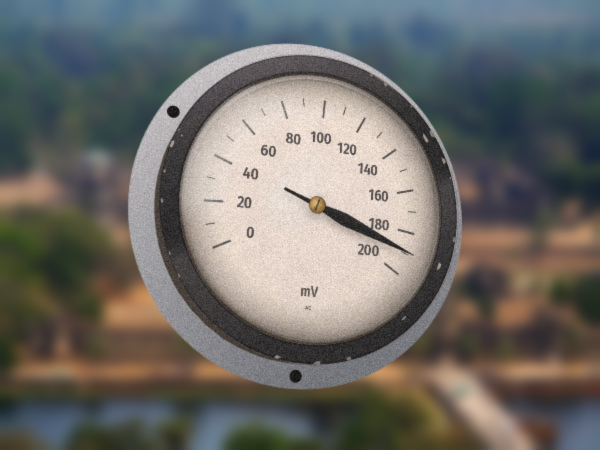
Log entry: 190 mV
